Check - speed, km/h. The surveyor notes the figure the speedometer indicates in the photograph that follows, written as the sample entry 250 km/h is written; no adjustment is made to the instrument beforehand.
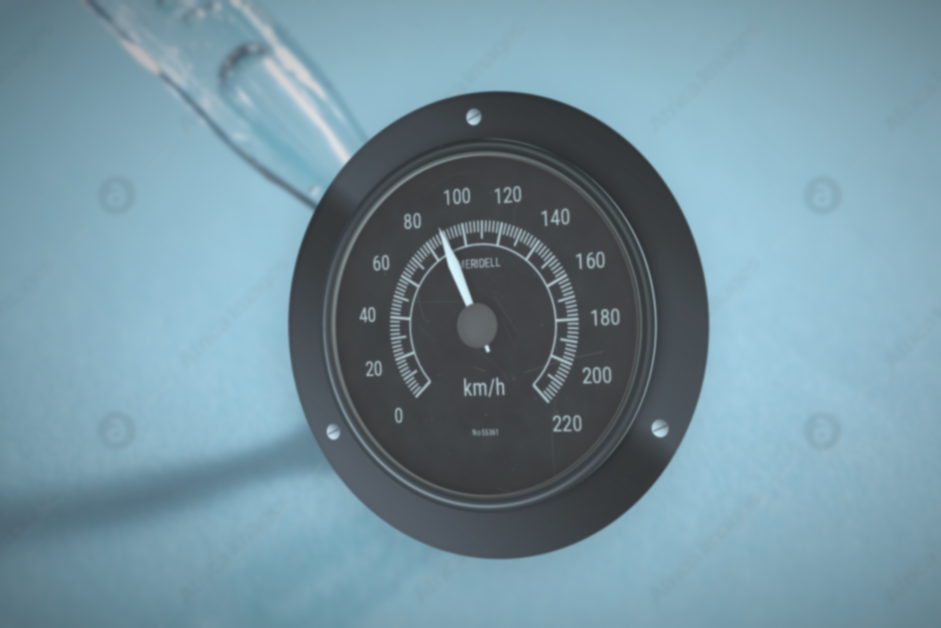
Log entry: 90 km/h
